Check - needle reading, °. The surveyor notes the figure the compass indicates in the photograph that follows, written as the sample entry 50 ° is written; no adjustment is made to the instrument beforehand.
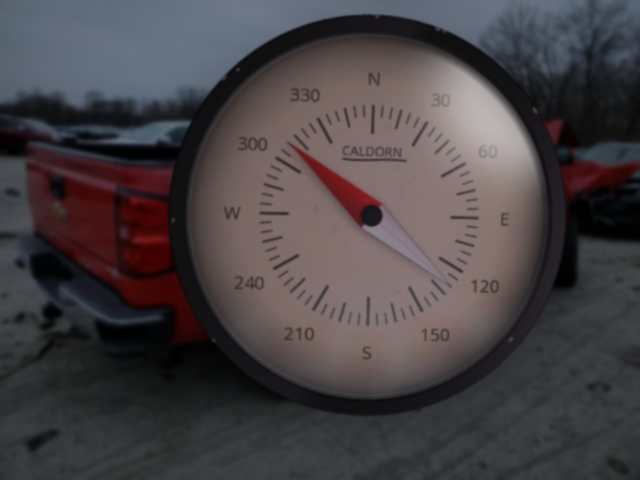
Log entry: 310 °
